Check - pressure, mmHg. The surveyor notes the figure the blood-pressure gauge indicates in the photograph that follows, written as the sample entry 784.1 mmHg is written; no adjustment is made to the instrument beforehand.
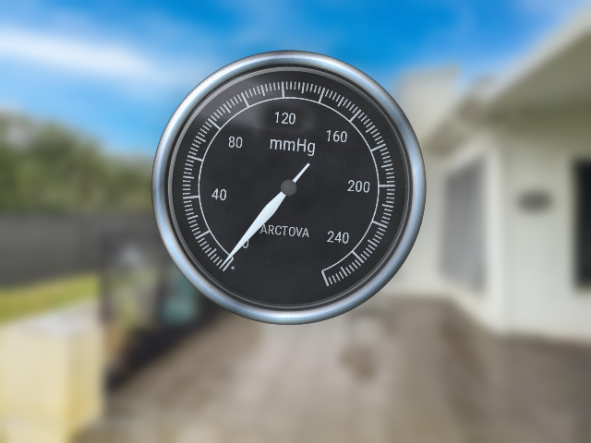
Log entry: 2 mmHg
